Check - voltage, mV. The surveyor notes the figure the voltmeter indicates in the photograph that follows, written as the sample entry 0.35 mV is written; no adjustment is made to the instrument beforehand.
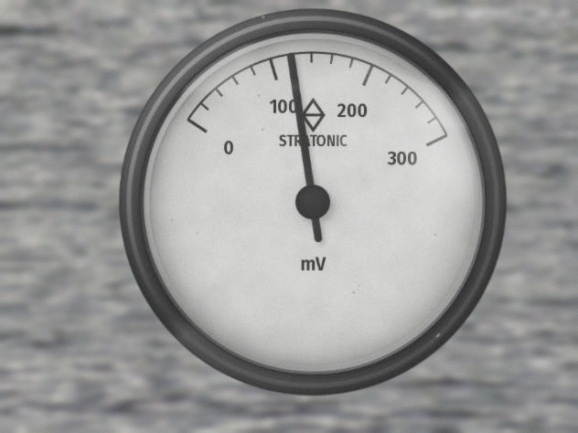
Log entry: 120 mV
